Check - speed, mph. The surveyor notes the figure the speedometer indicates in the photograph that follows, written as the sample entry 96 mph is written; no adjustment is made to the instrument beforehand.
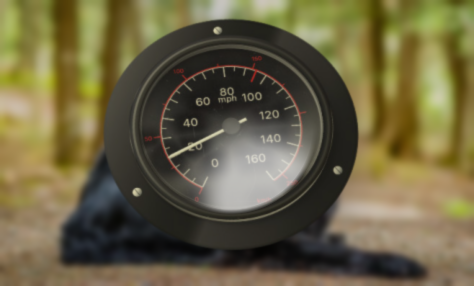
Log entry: 20 mph
